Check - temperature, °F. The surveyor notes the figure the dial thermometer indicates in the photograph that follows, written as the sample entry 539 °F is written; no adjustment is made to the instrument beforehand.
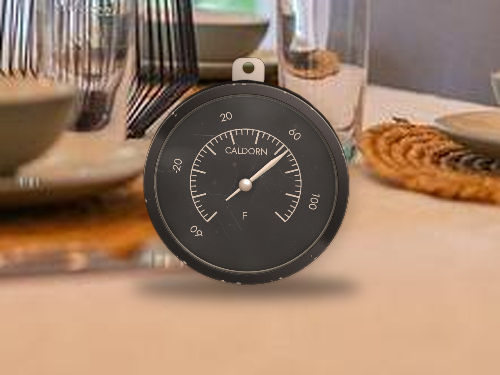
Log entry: 64 °F
